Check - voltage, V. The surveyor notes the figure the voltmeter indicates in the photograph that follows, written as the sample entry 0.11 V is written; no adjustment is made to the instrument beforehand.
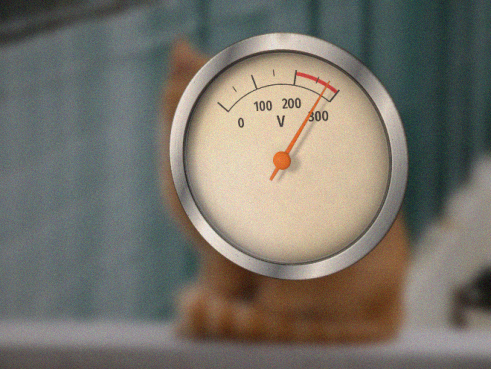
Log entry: 275 V
